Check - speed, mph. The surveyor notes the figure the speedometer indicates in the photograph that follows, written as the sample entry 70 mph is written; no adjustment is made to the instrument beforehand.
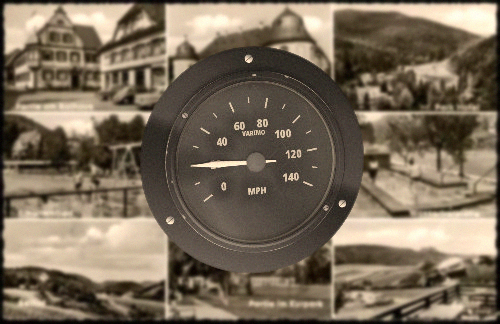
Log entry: 20 mph
